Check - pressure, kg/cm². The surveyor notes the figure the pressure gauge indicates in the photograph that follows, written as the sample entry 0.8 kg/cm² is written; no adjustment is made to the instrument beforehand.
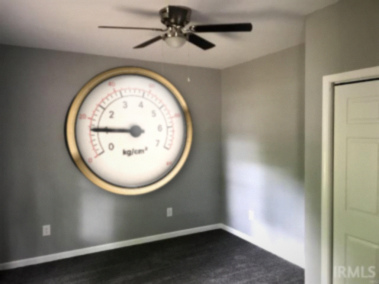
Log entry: 1 kg/cm²
